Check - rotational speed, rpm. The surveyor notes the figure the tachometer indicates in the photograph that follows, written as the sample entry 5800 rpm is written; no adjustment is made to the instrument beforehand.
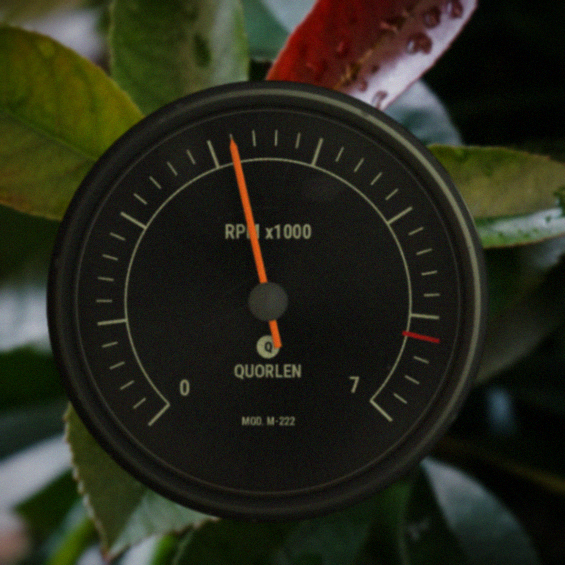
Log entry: 3200 rpm
